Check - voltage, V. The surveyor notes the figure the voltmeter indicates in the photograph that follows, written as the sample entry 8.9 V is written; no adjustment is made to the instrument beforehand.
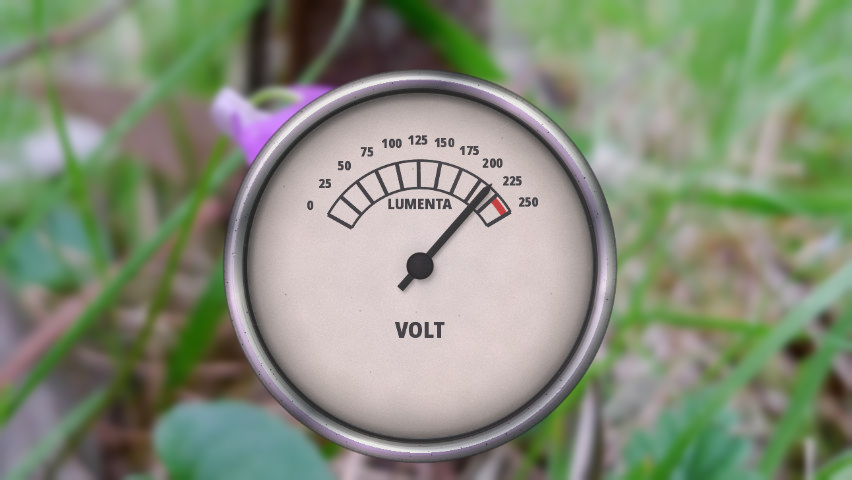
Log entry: 212.5 V
